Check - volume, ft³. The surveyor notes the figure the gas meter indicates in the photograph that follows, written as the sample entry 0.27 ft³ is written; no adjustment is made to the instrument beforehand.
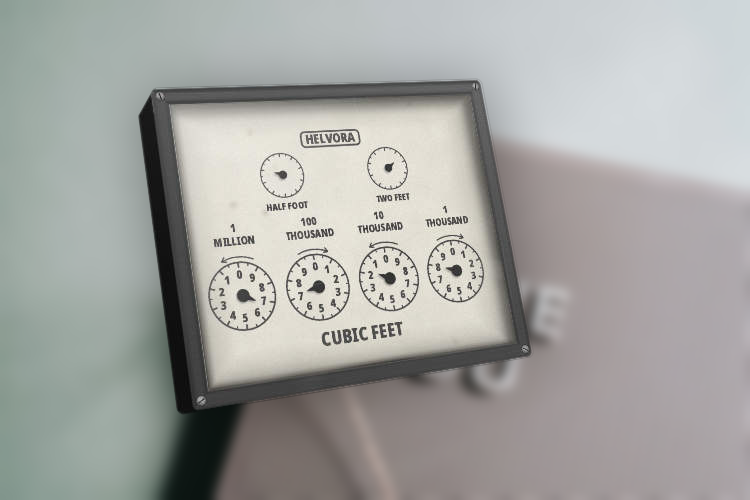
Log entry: 671800 ft³
